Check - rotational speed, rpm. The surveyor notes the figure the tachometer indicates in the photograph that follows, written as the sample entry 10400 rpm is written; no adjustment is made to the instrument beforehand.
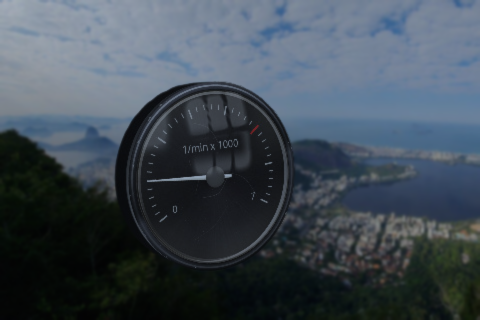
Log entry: 1000 rpm
